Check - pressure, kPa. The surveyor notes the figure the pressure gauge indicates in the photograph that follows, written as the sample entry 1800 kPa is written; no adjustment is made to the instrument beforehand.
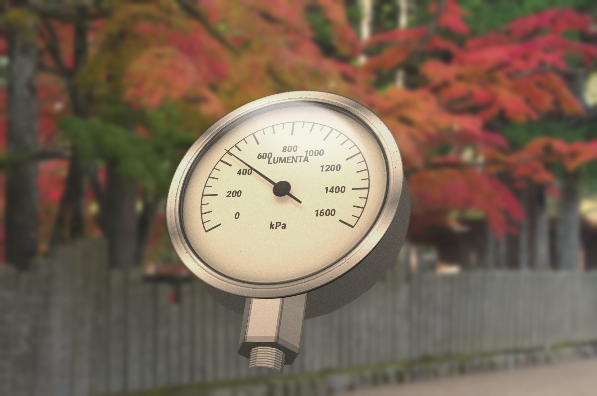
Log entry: 450 kPa
